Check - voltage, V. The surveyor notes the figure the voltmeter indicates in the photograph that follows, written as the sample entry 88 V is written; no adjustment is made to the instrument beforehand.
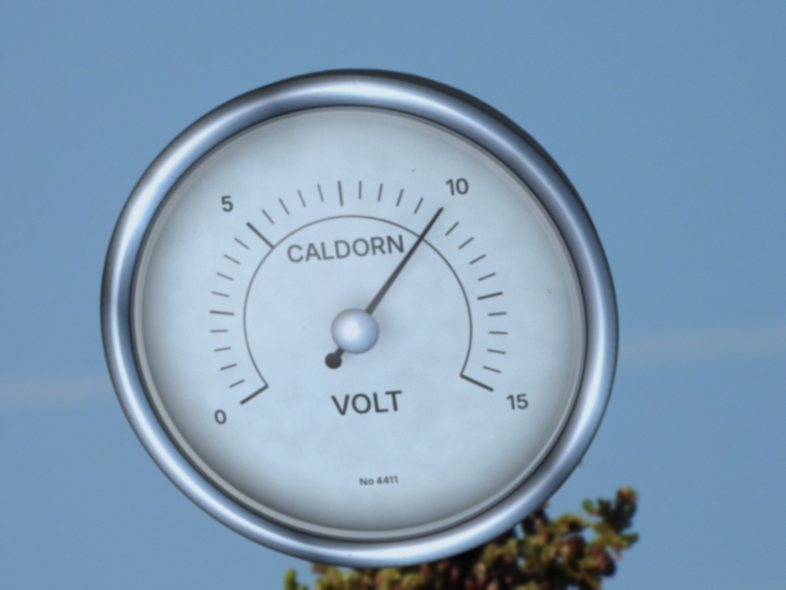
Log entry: 10 V
